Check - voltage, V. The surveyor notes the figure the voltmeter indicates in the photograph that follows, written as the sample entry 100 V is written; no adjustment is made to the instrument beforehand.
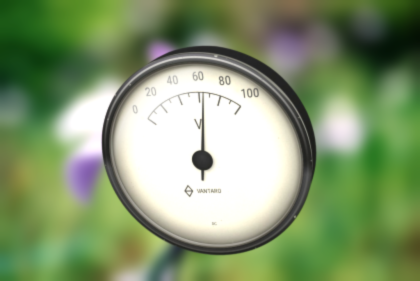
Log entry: 65 V
